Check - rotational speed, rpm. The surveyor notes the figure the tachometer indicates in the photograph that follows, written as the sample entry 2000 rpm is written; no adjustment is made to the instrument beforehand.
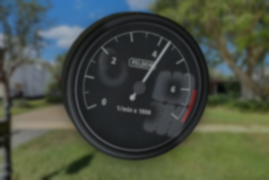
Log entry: 4250 rpm
